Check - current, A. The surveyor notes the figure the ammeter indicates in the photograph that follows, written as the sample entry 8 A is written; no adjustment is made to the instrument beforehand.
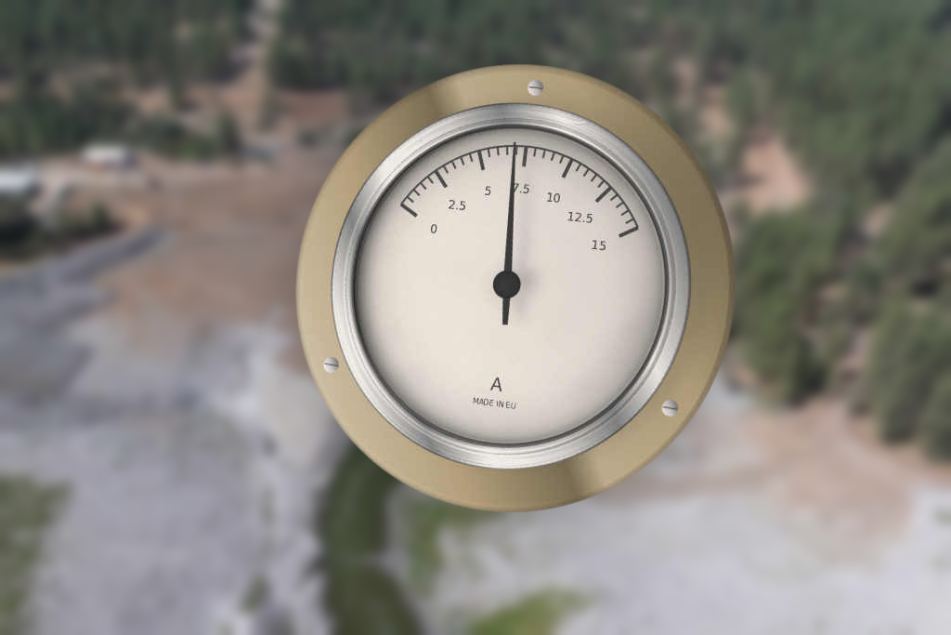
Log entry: 7 A
